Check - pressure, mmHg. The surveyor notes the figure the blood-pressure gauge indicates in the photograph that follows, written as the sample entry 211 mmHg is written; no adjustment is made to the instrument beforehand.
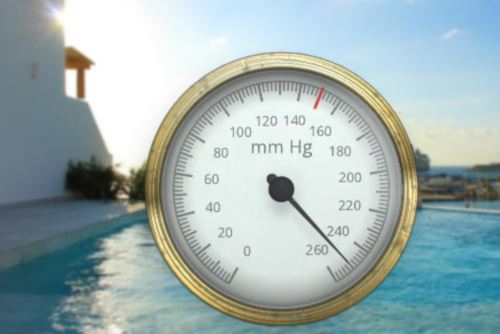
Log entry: 250 mmHg
